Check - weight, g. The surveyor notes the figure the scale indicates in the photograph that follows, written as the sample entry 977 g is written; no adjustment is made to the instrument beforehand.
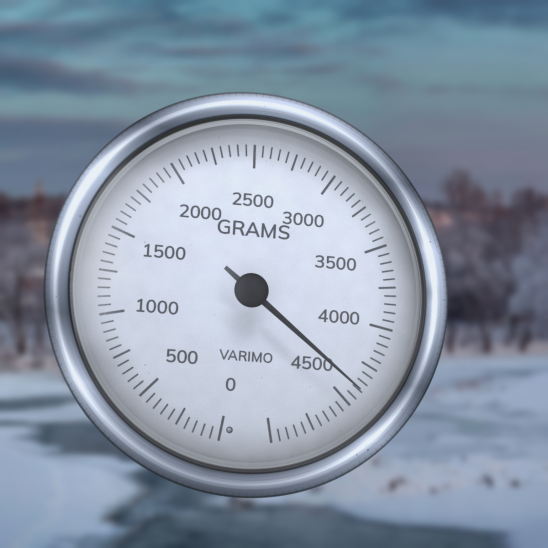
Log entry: 4400 g
